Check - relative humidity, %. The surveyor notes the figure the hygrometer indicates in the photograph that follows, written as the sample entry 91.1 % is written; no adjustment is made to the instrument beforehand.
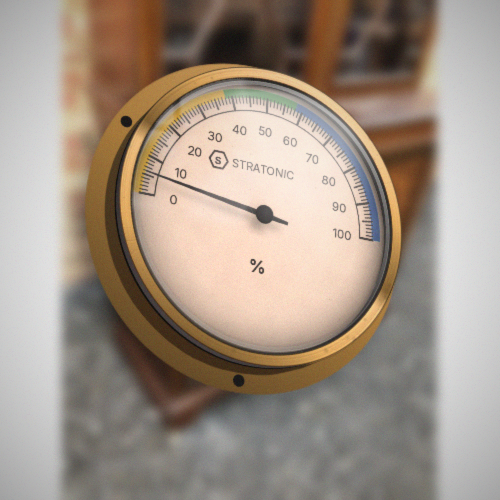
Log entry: 5 %
